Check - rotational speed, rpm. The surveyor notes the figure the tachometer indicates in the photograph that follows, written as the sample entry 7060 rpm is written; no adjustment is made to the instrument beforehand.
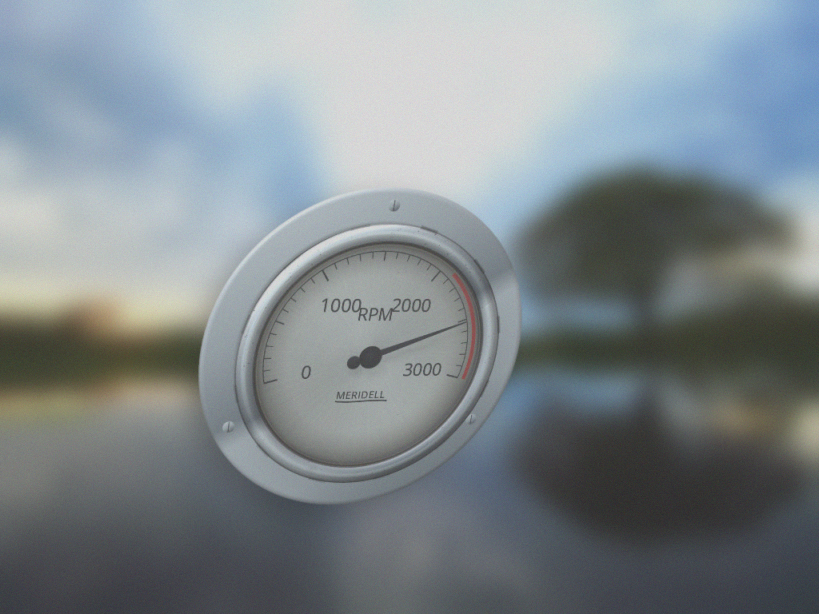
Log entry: 2500 rpm
